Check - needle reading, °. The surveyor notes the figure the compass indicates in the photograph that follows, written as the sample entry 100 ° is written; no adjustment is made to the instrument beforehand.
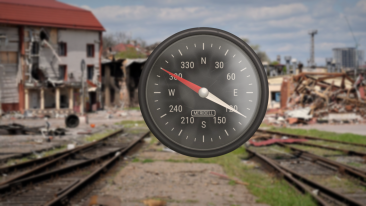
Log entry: 300 °
